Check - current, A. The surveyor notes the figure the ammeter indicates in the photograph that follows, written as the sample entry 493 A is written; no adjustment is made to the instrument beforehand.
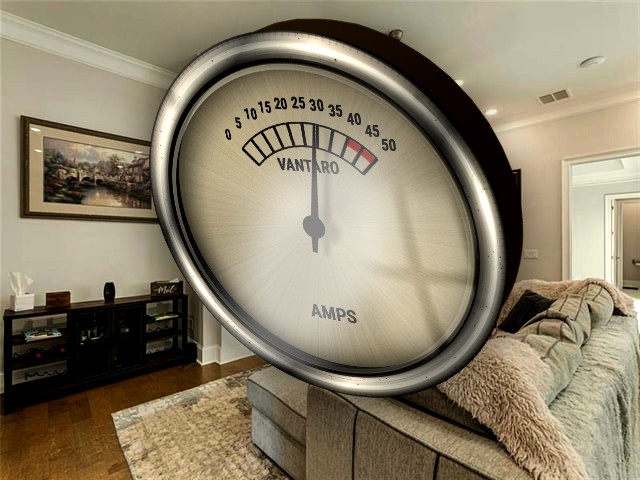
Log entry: 30 A
